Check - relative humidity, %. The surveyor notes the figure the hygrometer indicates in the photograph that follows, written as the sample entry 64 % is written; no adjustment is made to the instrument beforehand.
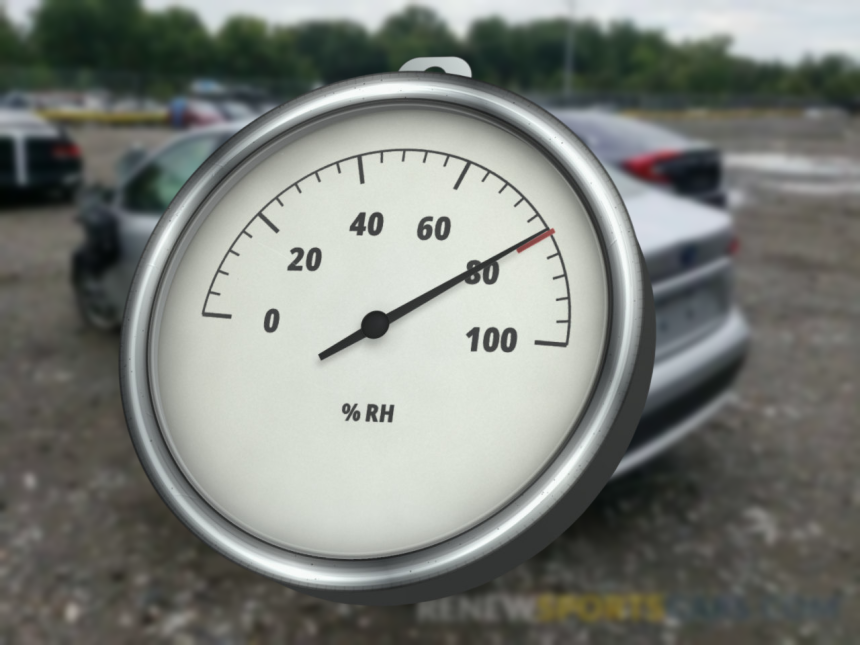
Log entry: 80 %
